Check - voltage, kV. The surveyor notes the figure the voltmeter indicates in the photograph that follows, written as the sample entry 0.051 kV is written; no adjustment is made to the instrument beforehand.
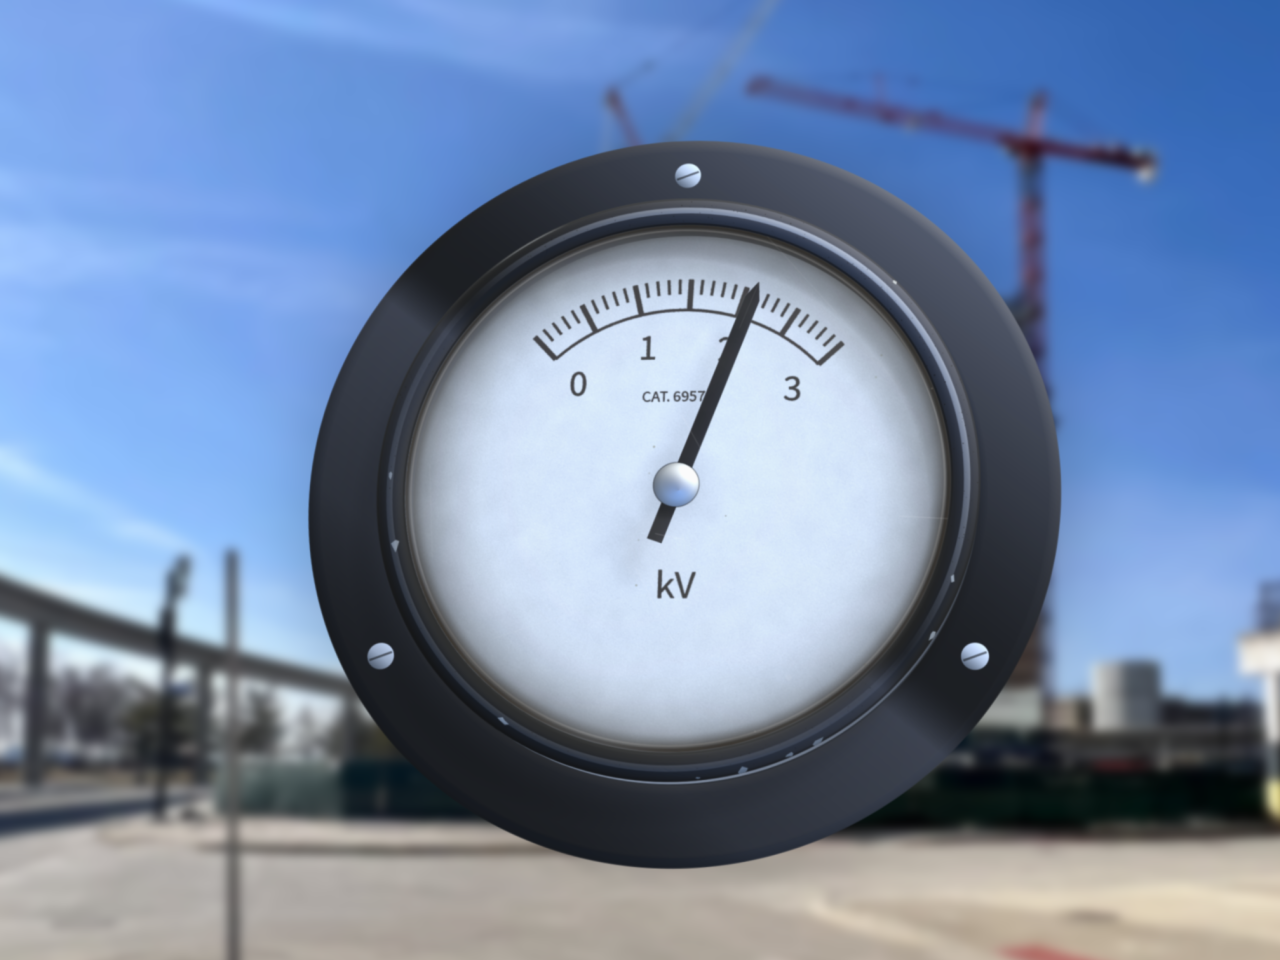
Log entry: 2.1 kV
